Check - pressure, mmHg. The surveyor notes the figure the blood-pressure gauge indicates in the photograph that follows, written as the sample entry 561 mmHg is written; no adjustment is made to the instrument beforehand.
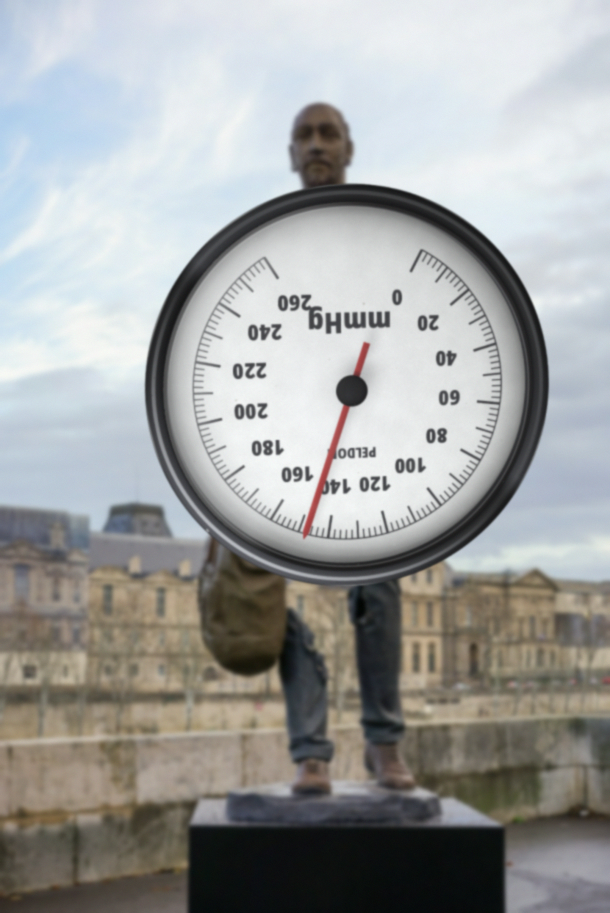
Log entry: 148 mmHg
